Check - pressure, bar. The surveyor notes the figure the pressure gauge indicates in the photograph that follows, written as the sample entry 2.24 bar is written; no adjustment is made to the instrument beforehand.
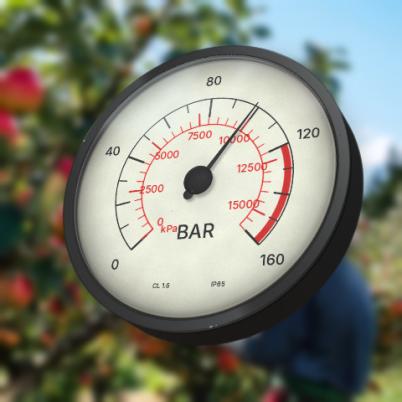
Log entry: 100 bar
